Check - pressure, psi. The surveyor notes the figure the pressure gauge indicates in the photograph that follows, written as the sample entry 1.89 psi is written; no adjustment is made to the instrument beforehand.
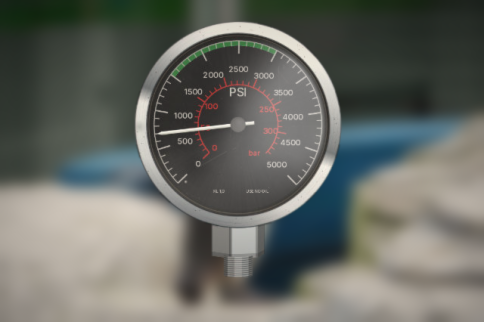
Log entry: 700 psi
